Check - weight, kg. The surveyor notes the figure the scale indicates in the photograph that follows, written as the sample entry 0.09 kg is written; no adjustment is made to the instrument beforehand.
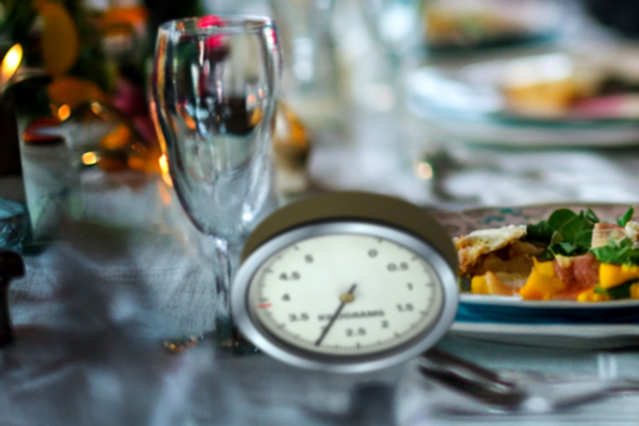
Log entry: 3 kg
